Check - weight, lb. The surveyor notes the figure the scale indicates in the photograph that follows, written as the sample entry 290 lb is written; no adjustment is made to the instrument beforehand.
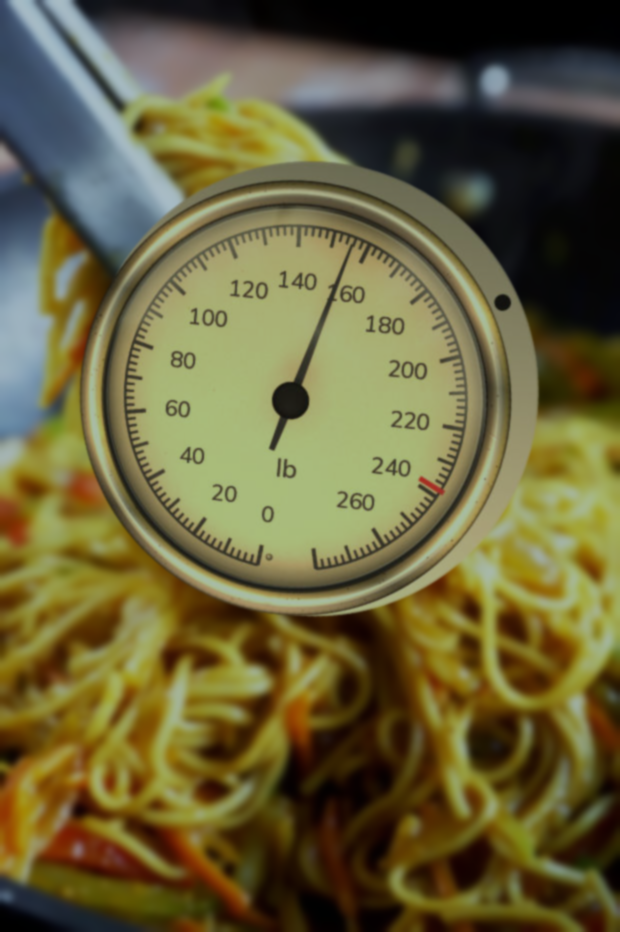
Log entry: 156 lb
